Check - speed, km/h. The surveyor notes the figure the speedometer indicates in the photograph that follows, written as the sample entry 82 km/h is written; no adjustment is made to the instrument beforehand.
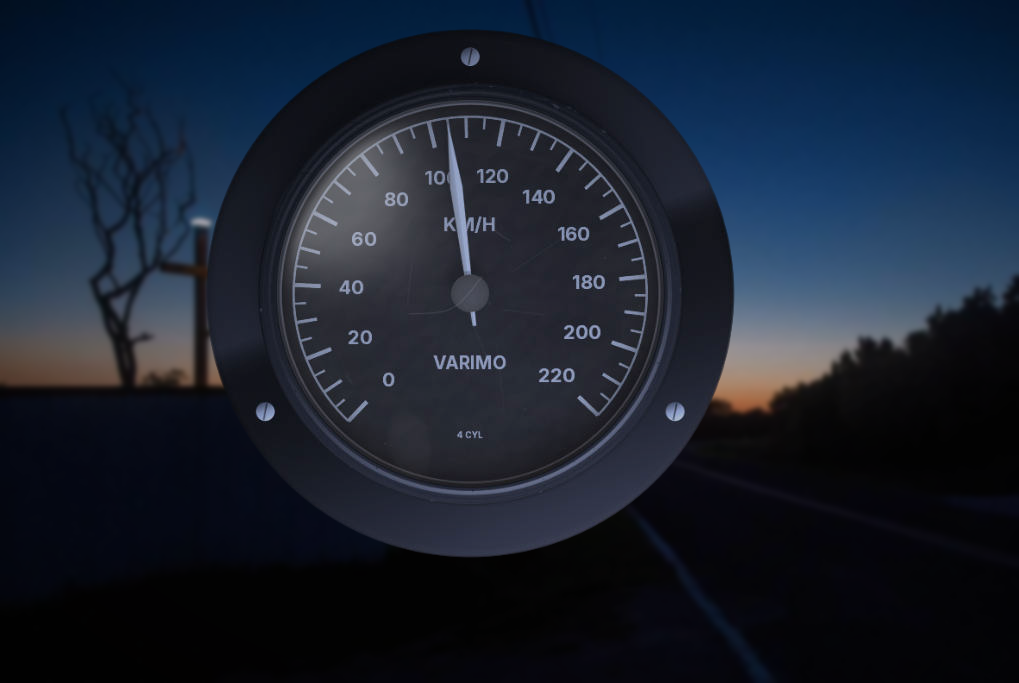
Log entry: 105 km/h
